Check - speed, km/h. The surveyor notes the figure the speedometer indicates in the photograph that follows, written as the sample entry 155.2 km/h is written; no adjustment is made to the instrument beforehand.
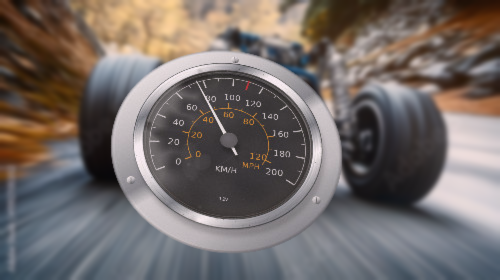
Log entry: 75 km/h
